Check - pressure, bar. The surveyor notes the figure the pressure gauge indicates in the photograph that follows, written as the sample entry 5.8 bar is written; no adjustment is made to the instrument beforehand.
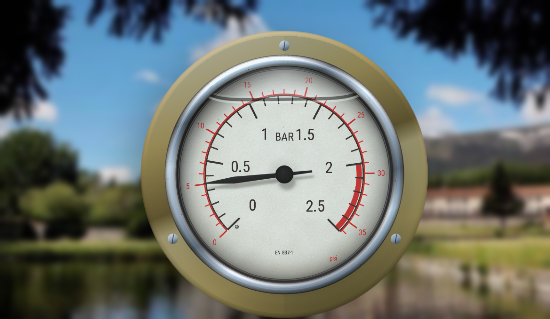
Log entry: 0.35 bar
